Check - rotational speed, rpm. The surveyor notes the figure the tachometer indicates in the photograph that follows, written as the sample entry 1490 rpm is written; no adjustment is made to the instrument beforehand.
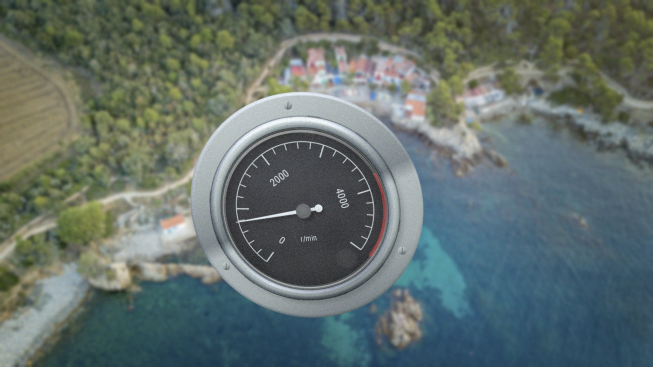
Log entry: 800 rpm
